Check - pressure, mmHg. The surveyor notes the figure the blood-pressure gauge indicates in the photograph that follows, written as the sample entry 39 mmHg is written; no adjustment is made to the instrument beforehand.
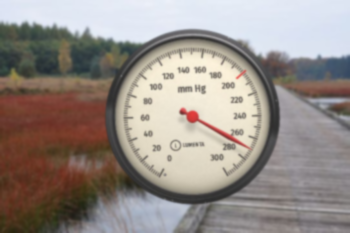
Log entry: 270 mmHg
